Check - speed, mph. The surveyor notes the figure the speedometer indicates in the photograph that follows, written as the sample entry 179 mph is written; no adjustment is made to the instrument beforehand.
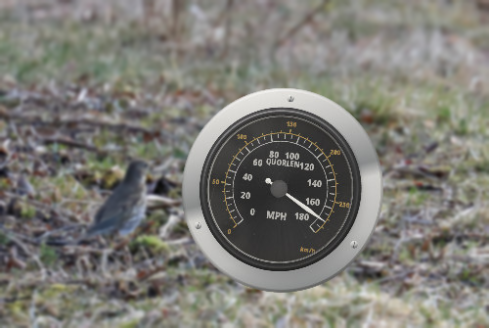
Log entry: 170 mph
